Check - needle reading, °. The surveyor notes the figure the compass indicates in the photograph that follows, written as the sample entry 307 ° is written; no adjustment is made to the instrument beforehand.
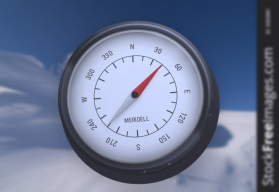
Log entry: 45 °
